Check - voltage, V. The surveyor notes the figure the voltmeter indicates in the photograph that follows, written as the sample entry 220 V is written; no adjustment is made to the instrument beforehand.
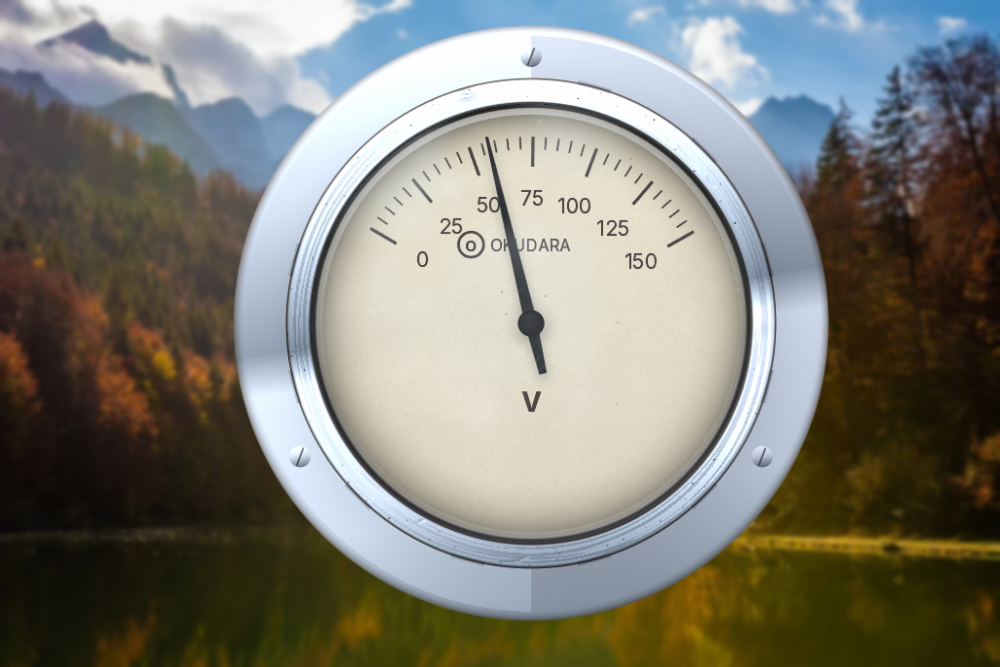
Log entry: 57.5 V
